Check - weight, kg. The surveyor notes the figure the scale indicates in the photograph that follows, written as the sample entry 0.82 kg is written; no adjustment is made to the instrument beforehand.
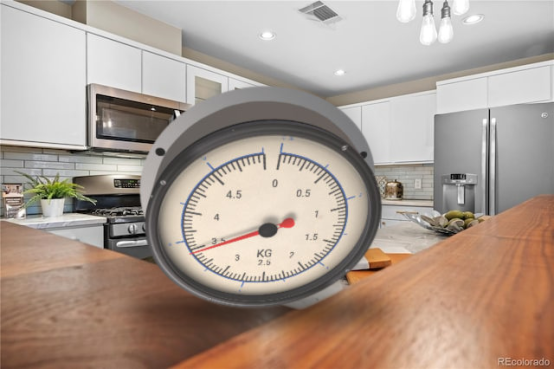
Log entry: 3.5 kg
